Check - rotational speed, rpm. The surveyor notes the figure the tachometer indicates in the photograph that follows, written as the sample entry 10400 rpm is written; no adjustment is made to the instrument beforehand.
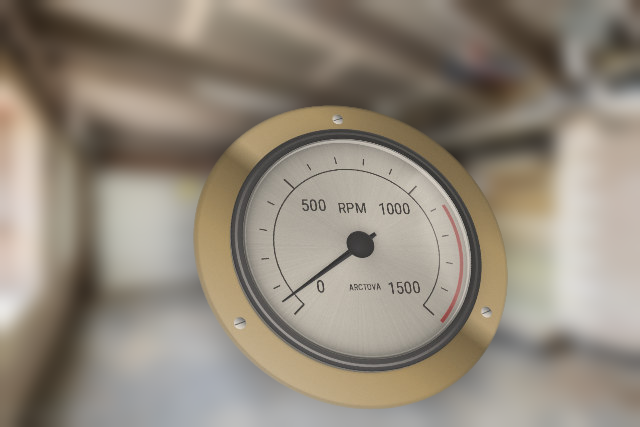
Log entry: 50 rpm
